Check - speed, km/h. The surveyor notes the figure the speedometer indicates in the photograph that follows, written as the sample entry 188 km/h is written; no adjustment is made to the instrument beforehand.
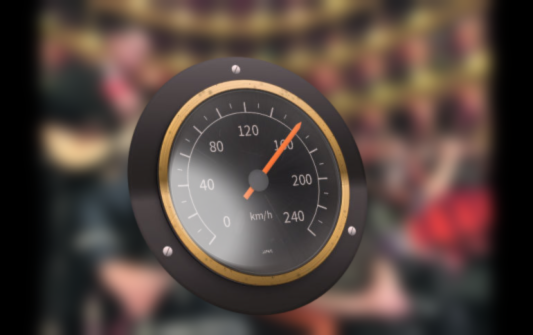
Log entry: 160 km/h
